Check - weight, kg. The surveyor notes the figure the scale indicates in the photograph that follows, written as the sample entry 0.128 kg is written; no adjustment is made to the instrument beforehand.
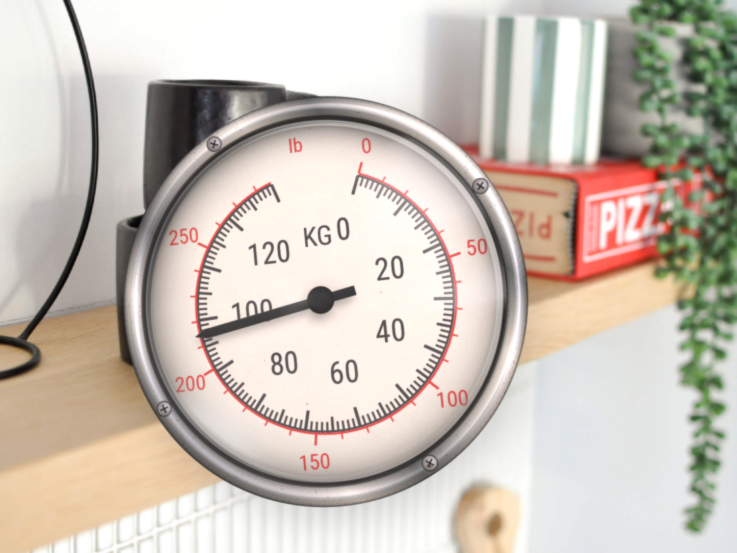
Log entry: 97 kg
